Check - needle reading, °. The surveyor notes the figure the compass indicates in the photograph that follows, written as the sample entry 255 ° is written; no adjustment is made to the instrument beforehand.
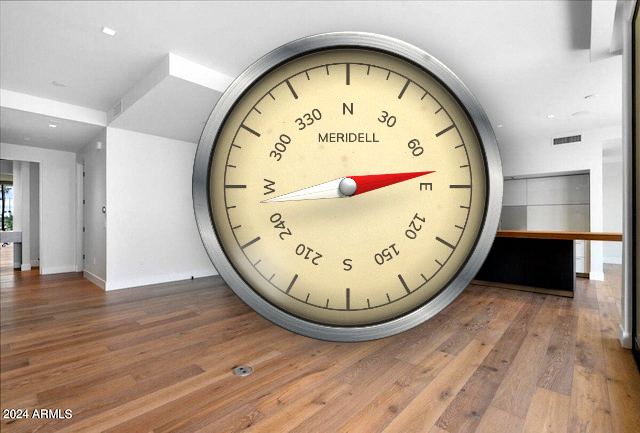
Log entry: 80 °
